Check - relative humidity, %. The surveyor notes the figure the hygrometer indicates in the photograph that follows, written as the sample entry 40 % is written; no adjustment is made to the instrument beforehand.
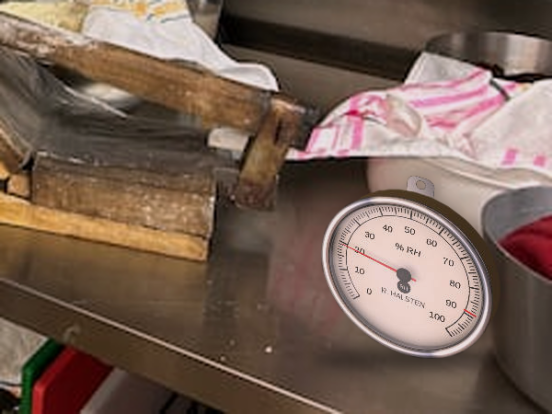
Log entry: 20 %
